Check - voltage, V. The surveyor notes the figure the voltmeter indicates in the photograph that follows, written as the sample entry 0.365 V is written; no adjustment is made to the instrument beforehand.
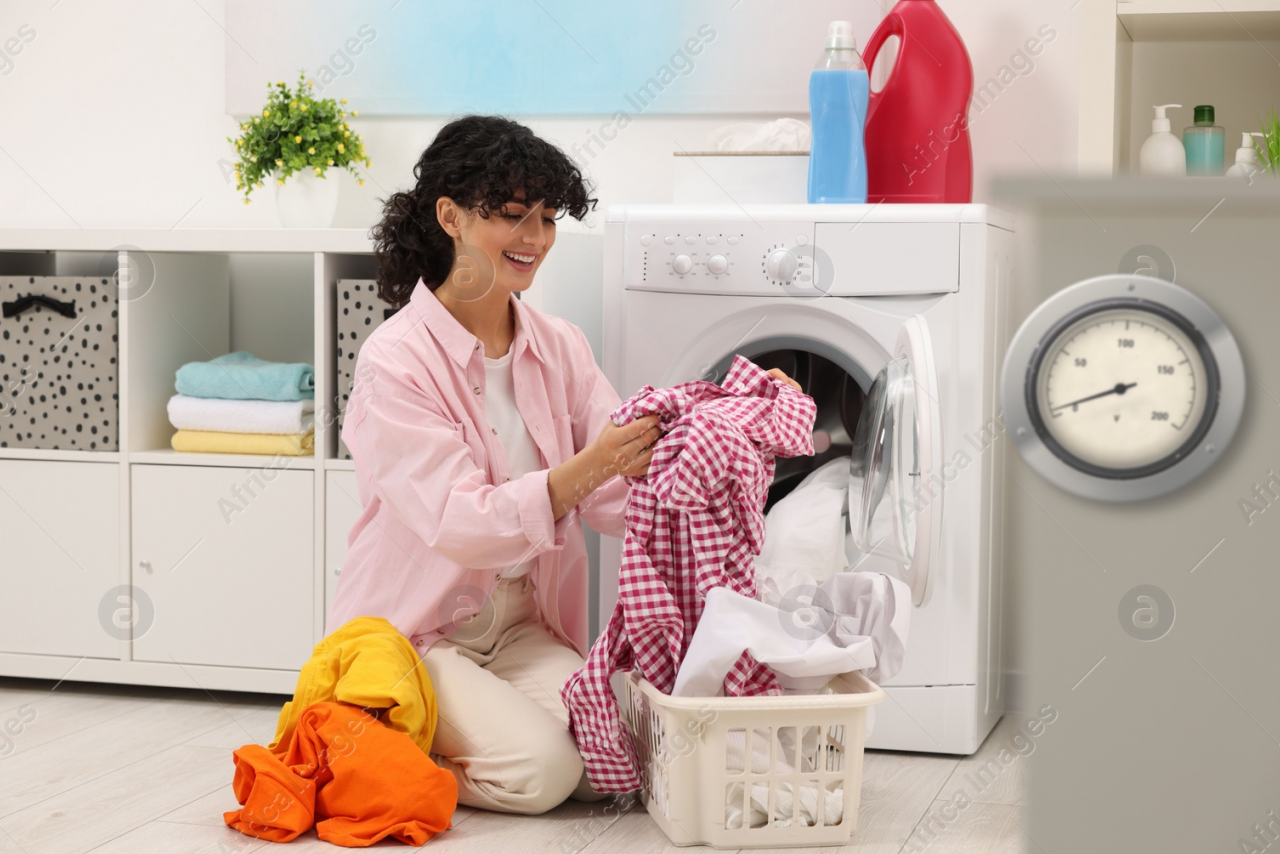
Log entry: 5 V
